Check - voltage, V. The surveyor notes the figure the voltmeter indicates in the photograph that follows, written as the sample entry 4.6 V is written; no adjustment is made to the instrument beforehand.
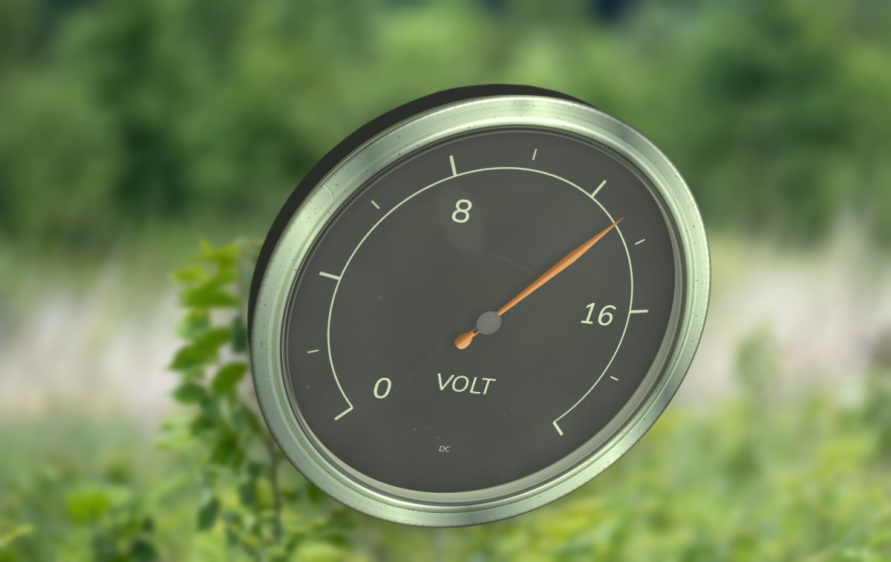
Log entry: 13 V
